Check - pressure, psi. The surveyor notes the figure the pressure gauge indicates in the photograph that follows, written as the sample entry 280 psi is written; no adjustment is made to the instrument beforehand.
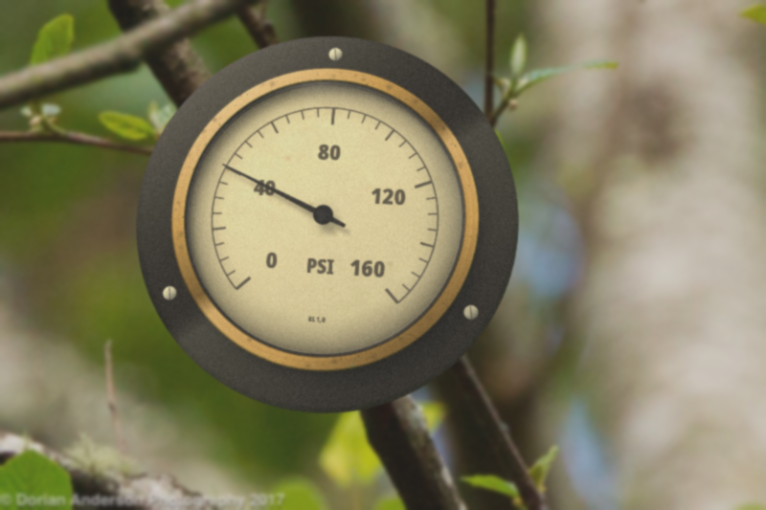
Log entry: 40 psi
